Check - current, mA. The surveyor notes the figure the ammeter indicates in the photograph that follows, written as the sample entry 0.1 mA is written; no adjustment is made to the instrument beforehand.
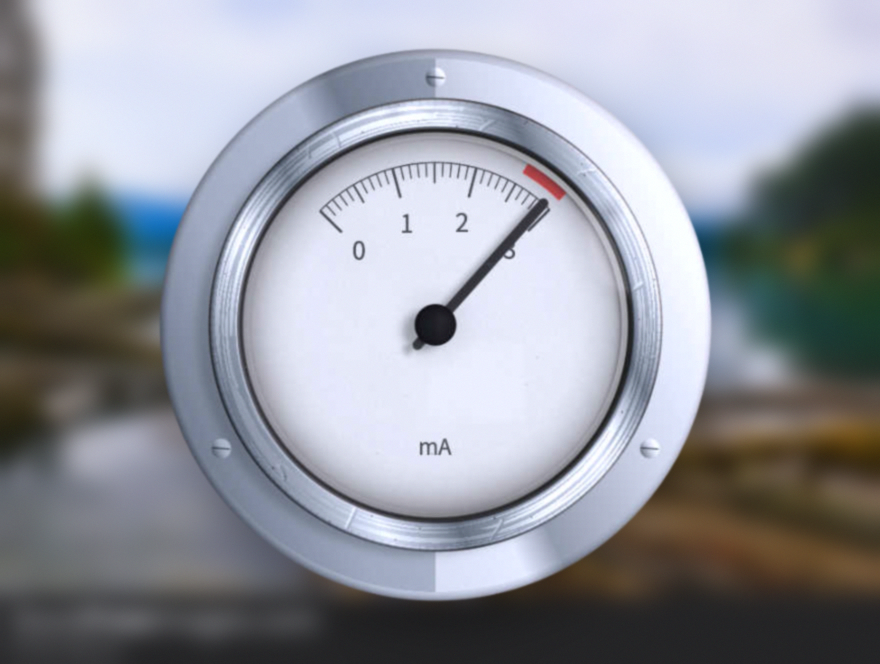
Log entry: 2.9 mA
